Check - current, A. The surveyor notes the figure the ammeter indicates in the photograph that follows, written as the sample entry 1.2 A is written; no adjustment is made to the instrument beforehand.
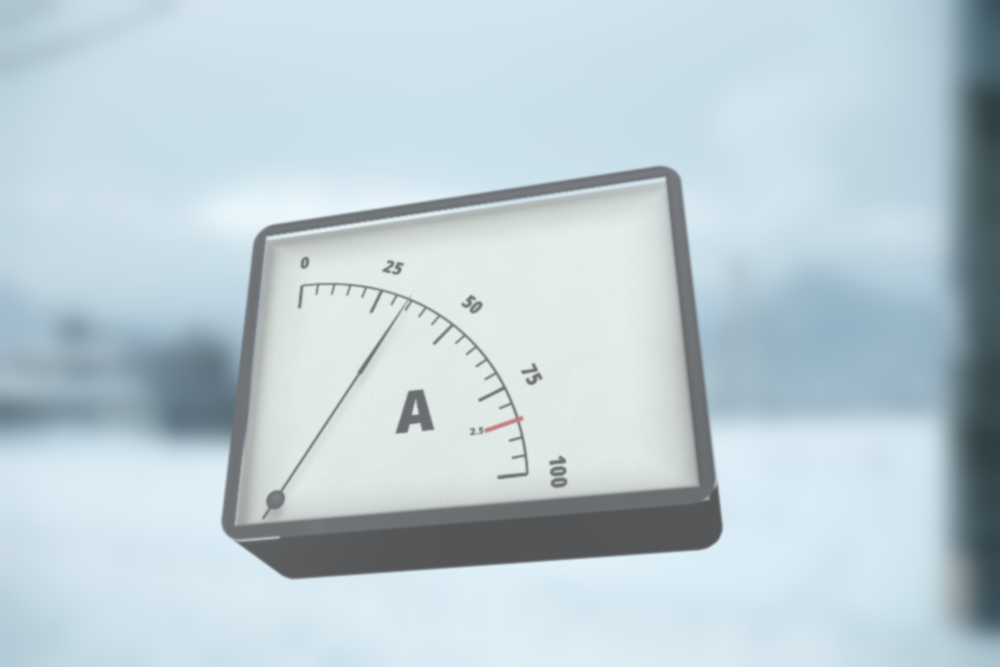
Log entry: 35 A
